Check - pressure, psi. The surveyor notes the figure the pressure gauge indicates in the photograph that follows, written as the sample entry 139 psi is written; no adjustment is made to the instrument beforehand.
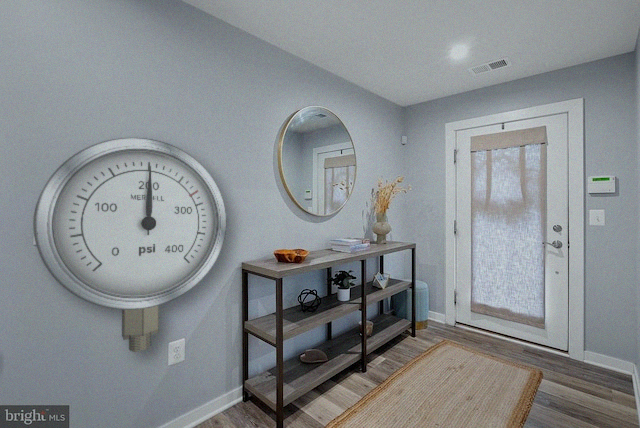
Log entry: 200 psi
